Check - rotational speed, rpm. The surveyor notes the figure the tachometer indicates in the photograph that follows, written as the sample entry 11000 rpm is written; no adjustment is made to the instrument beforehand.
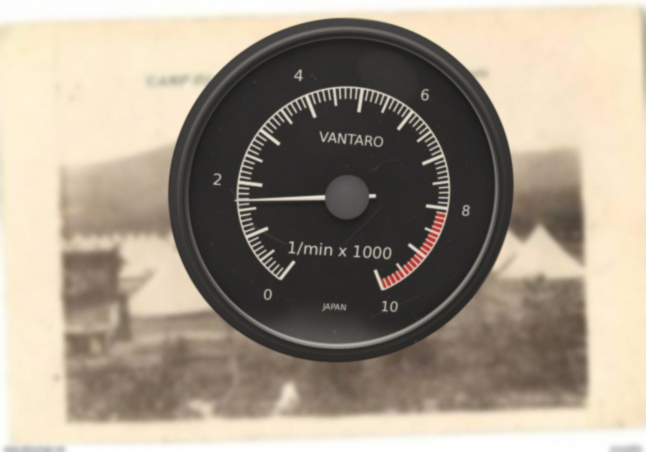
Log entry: 1700 rpm
